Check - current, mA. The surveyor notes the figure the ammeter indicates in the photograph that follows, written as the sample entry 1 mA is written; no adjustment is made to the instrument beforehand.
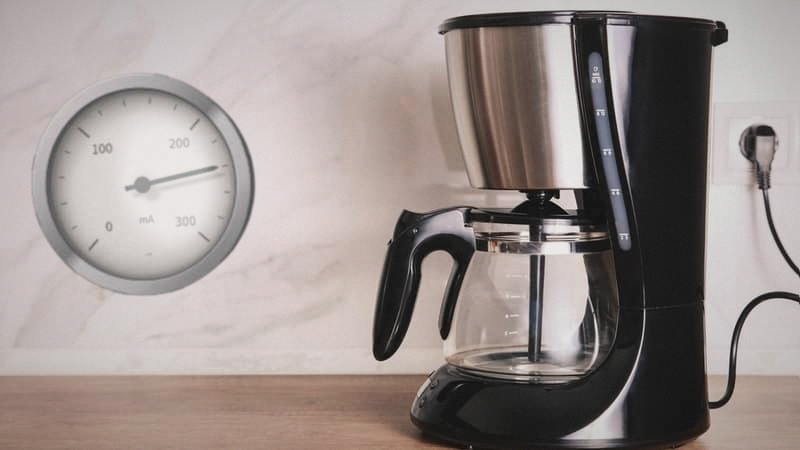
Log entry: 240 mA
